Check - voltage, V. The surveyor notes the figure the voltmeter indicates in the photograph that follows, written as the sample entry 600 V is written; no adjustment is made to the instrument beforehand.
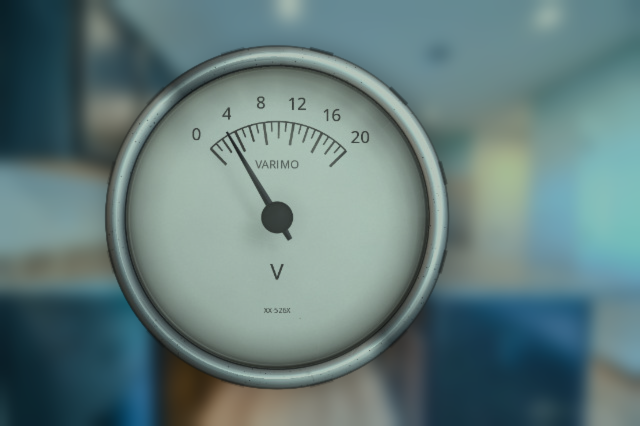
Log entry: 3 V
